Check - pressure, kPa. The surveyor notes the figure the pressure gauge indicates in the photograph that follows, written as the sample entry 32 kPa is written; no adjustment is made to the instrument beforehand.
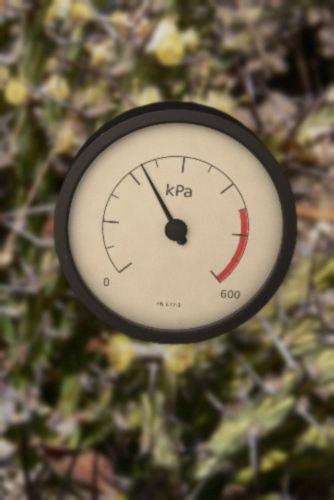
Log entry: 225 kPa
